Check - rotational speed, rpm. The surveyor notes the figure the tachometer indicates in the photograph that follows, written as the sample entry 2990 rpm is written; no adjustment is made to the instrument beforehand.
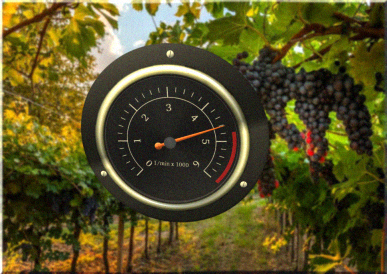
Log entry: 4600 rpm
